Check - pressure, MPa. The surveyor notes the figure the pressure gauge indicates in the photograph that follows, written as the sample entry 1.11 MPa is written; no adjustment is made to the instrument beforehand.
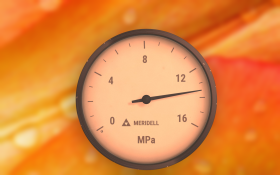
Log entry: 13.5 MPa
